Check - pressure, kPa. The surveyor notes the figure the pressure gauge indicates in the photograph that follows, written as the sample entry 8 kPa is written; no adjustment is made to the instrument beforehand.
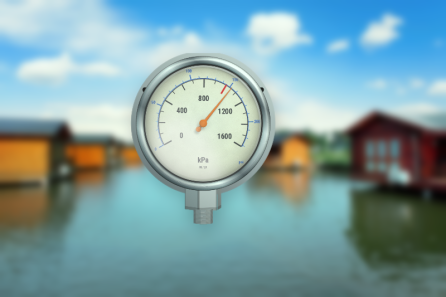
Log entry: 1050 kPa
